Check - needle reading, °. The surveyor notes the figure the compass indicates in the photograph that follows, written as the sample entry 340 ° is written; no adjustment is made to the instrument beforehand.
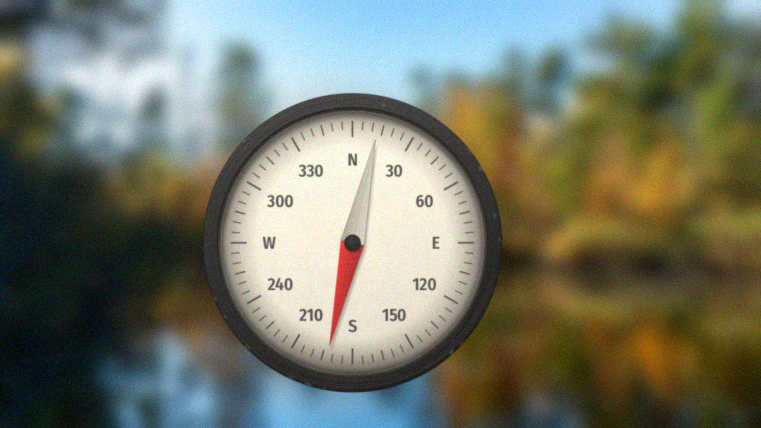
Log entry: 192.5 °
